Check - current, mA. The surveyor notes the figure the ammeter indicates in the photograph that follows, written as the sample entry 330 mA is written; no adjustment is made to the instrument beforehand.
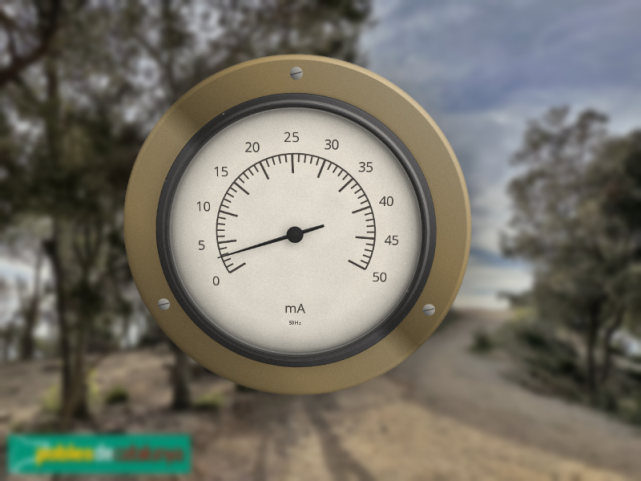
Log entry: 3 mA
